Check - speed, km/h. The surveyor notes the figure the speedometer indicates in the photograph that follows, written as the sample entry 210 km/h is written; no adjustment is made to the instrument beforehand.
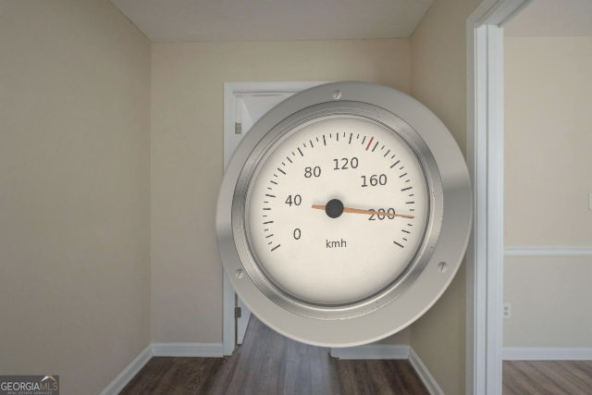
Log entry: 200 km/h
